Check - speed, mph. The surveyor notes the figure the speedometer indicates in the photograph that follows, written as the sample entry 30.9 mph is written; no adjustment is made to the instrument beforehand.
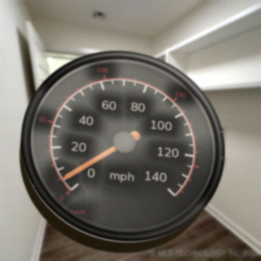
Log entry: 5 mph
